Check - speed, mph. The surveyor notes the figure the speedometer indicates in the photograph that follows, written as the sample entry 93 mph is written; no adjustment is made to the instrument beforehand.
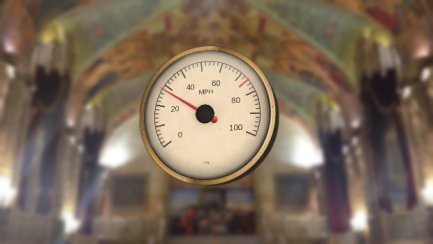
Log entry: 28 mph
